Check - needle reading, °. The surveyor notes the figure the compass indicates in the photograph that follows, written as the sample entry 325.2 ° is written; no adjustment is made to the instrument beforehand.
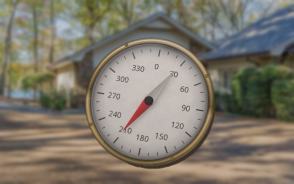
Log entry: 210 °
